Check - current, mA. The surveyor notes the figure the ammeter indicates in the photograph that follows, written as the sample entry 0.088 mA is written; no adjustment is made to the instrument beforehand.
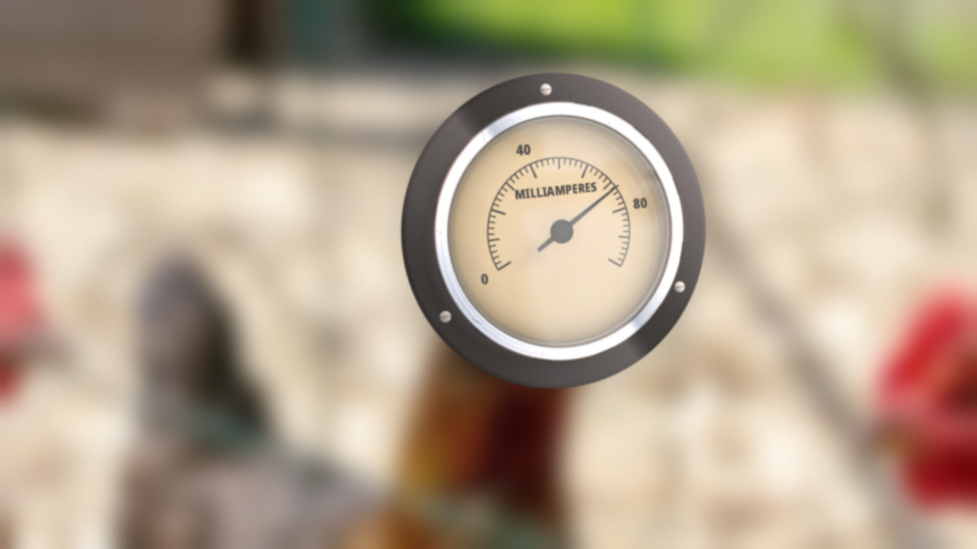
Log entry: 72 mA
